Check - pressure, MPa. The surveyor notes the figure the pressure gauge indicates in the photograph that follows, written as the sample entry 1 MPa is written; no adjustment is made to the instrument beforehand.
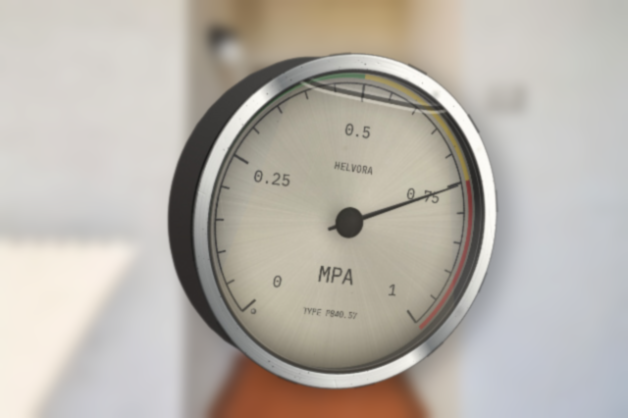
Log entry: 0.75 MPa
